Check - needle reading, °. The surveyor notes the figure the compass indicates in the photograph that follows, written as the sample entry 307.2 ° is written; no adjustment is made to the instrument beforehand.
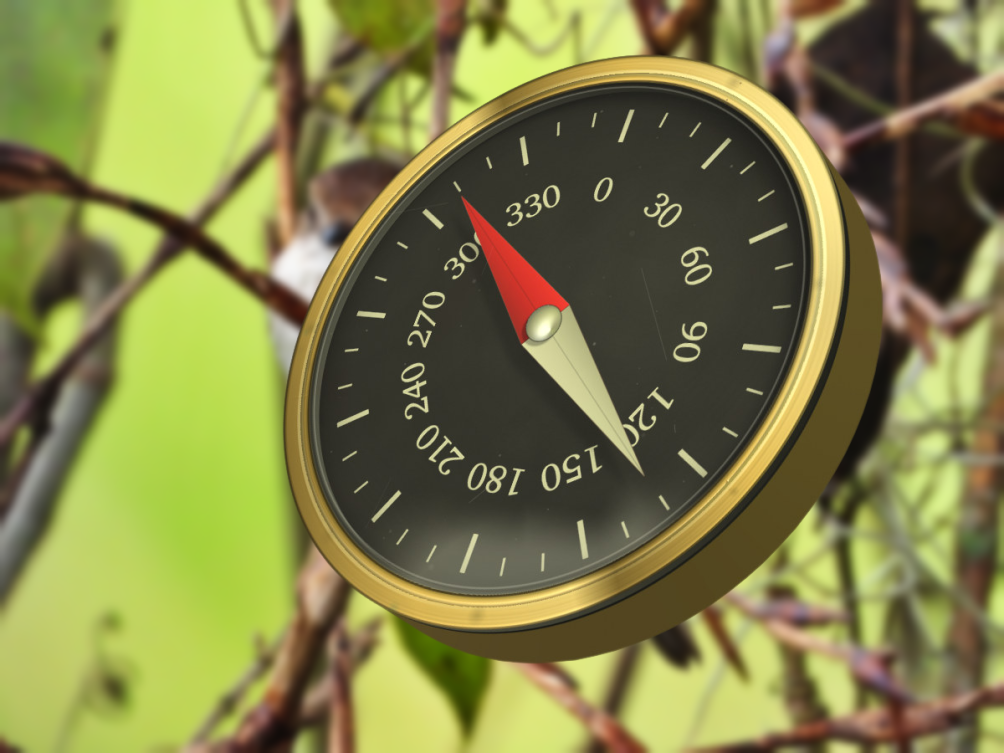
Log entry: 310 °
